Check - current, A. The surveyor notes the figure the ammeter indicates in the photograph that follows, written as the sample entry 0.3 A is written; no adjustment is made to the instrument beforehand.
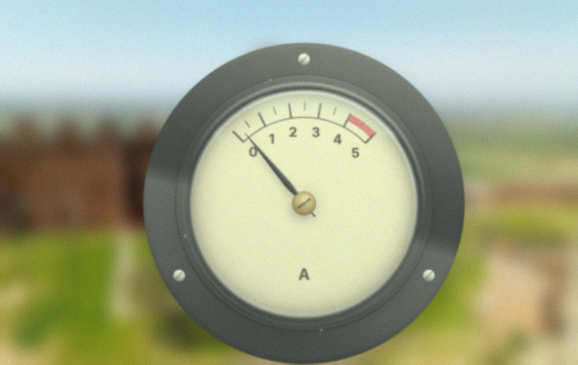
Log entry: 0.25 A
